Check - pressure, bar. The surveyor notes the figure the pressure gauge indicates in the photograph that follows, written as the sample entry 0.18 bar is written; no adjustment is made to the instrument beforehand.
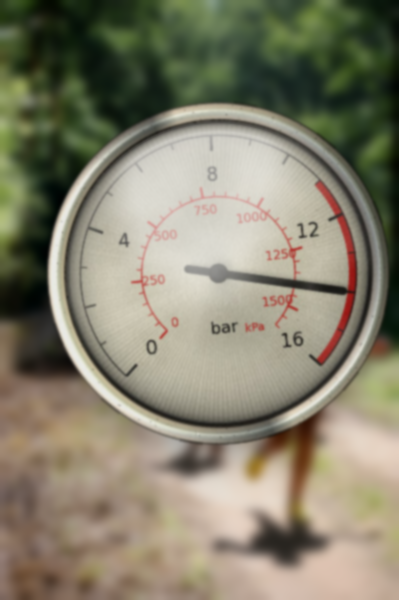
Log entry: 14 bar
